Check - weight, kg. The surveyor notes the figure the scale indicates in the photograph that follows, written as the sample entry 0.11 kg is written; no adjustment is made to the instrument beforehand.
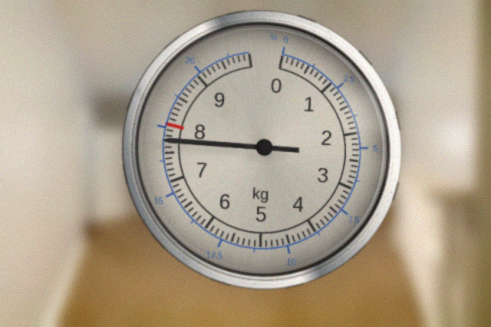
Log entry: 7.7 kg
